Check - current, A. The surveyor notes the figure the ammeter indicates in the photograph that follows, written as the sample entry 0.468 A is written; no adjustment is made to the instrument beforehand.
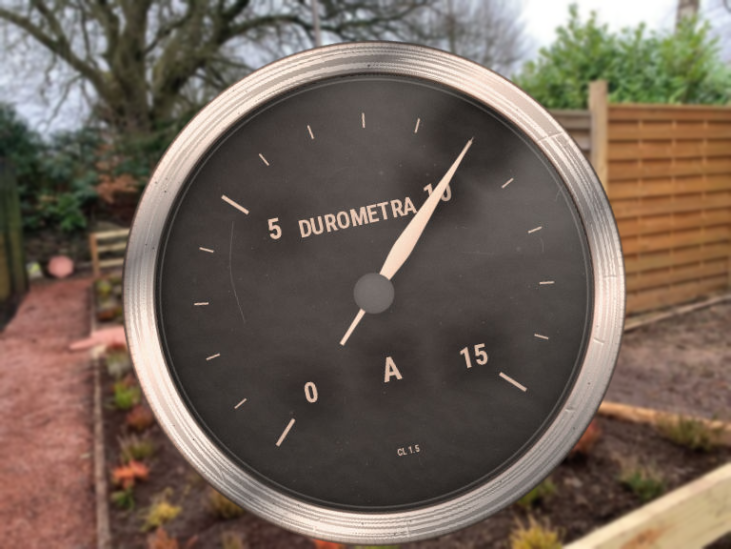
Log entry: 10 A
